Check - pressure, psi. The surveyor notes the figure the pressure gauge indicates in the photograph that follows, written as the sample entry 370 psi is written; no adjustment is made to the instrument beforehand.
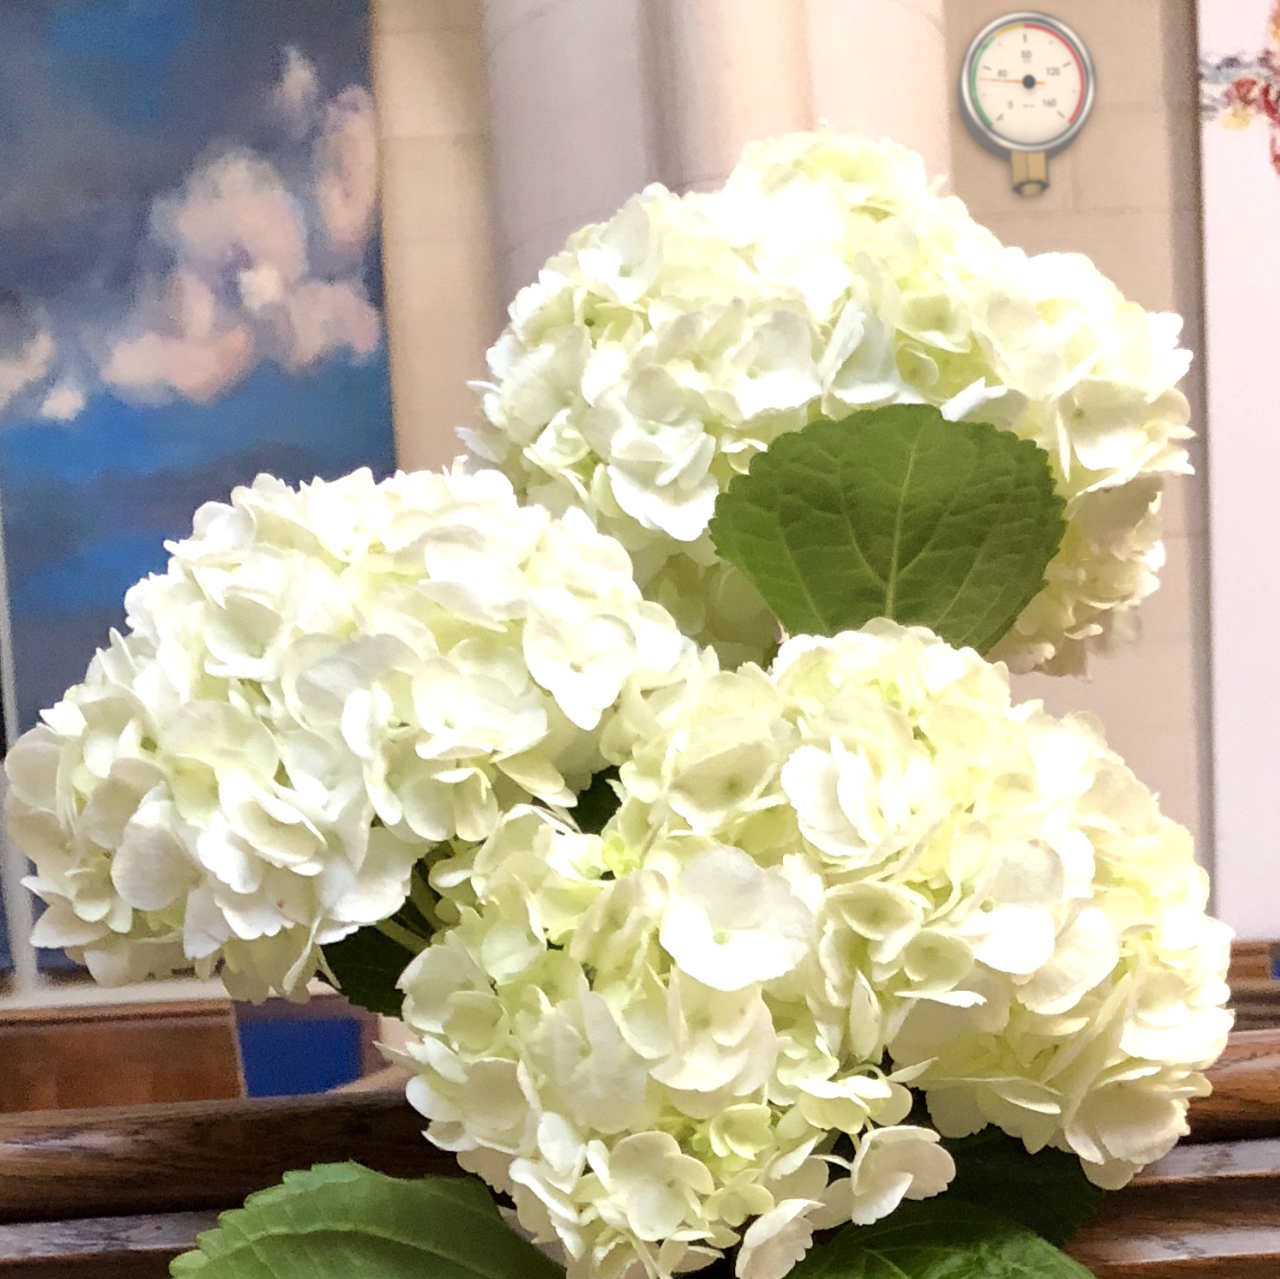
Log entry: 30 psi
